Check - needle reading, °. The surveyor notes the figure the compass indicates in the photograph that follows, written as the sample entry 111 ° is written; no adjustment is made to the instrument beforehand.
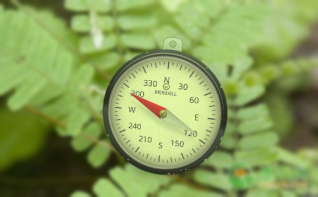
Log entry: 295 °
